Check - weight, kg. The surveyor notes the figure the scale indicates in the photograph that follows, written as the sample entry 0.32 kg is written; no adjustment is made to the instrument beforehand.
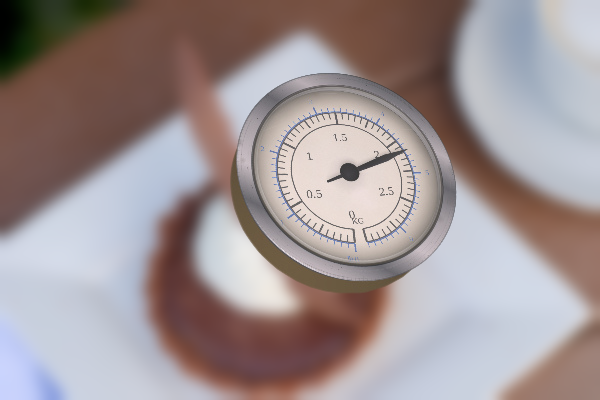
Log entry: 2.1 kg
